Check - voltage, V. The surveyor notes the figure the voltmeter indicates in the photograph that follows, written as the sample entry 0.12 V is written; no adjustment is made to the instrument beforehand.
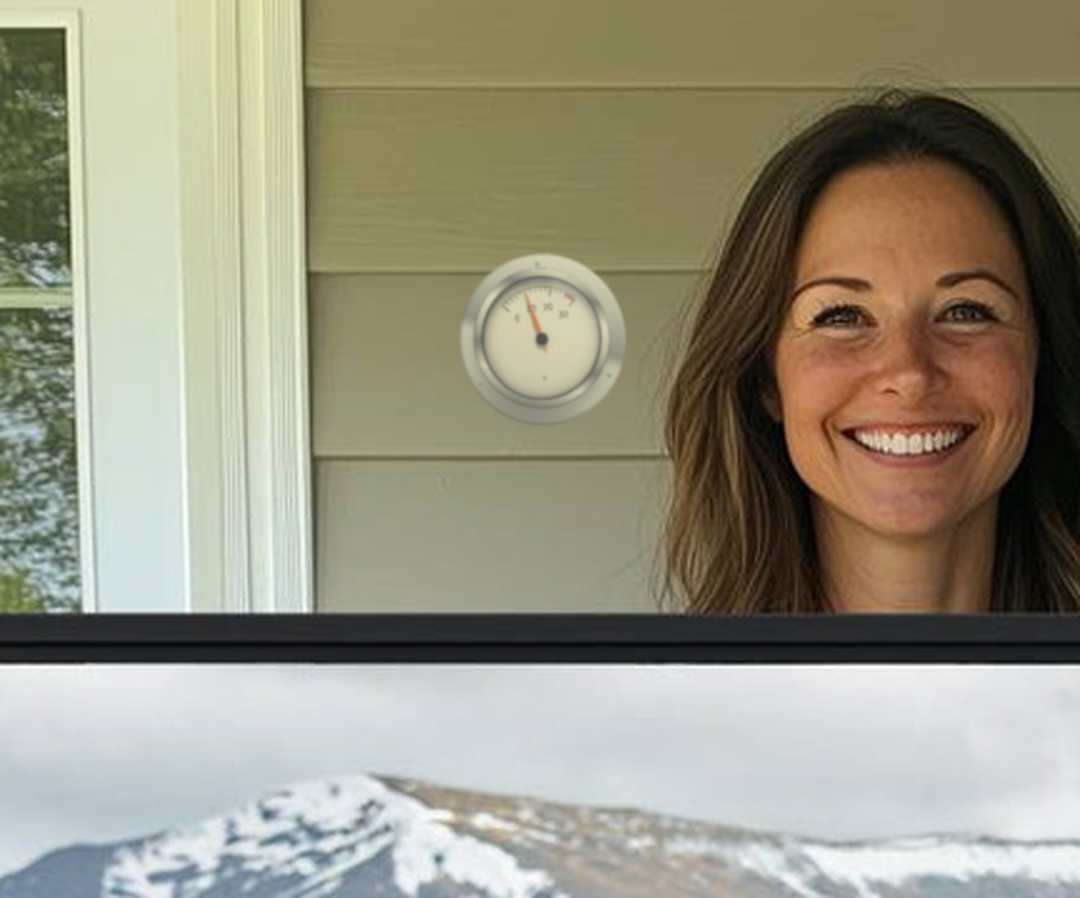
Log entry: 10 V
